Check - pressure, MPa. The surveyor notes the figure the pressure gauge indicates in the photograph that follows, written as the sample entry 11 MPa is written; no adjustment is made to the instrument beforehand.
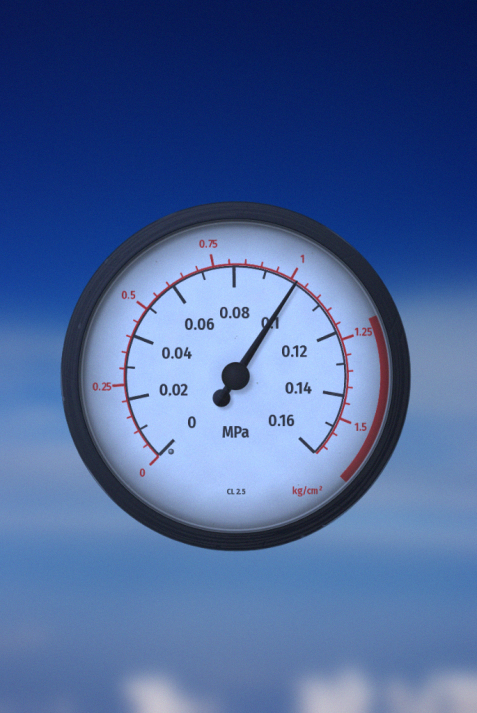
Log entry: 0.1 MPa
